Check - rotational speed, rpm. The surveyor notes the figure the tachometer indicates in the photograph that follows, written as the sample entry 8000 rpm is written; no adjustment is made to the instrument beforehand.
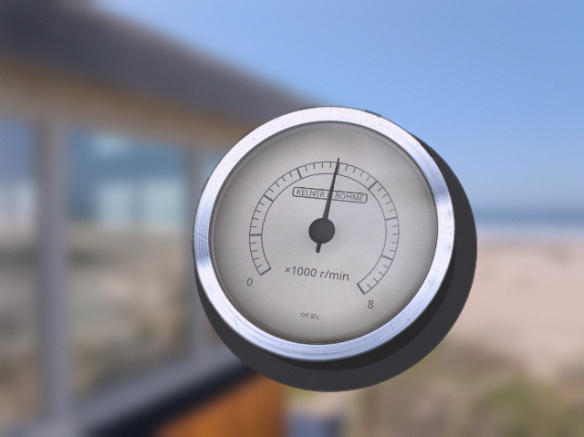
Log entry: 4000 rpm
